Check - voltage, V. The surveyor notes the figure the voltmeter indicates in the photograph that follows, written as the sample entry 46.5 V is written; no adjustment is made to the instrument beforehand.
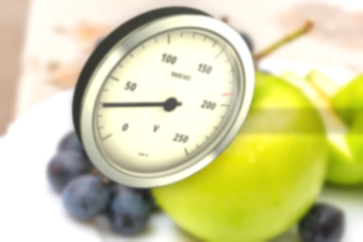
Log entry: 30 V
